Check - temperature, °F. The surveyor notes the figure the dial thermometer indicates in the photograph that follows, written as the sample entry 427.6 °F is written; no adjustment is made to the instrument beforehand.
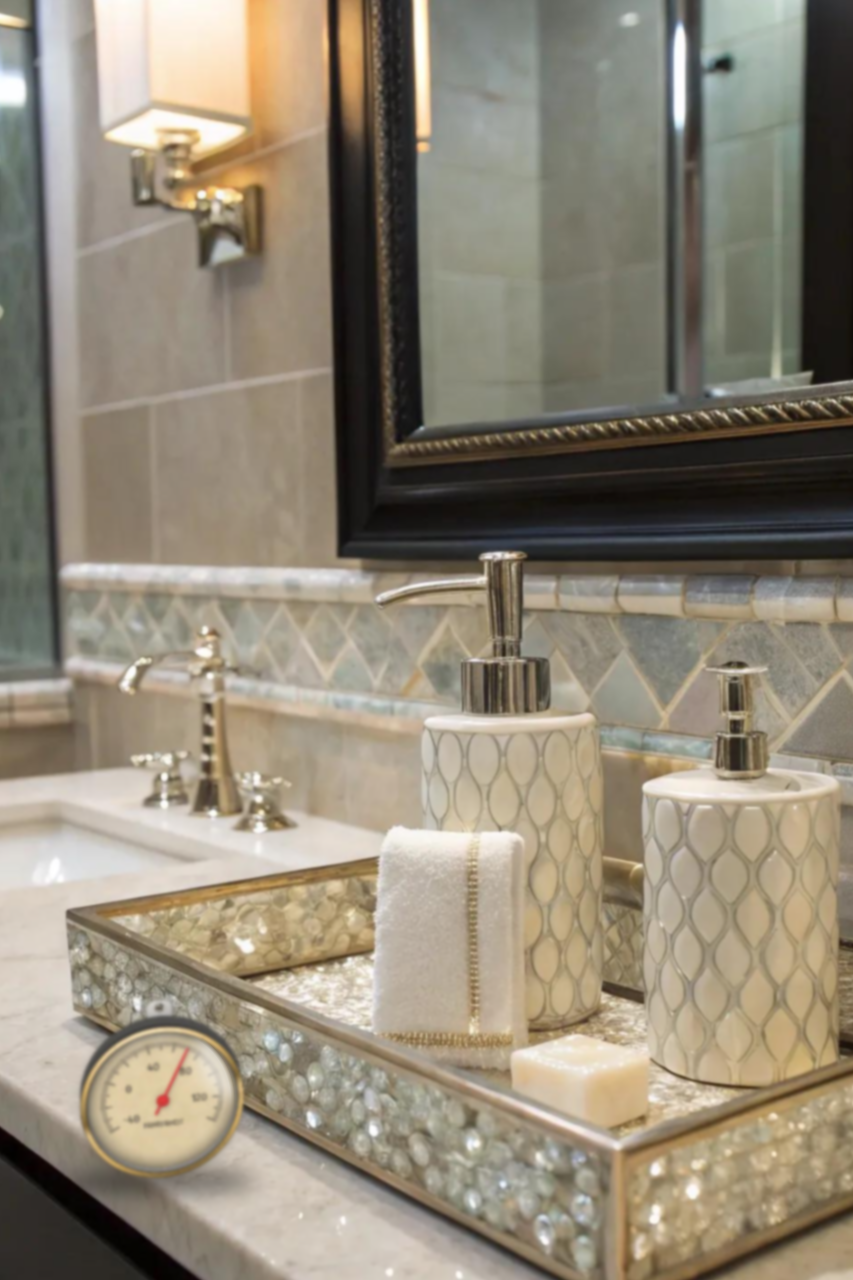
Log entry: 70 °F
